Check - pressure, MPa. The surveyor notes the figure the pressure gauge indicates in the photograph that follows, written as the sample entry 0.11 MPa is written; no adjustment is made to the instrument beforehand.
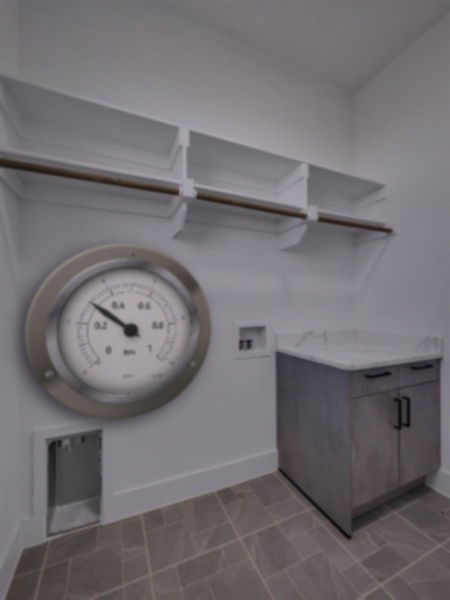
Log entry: 0.3 MPa
